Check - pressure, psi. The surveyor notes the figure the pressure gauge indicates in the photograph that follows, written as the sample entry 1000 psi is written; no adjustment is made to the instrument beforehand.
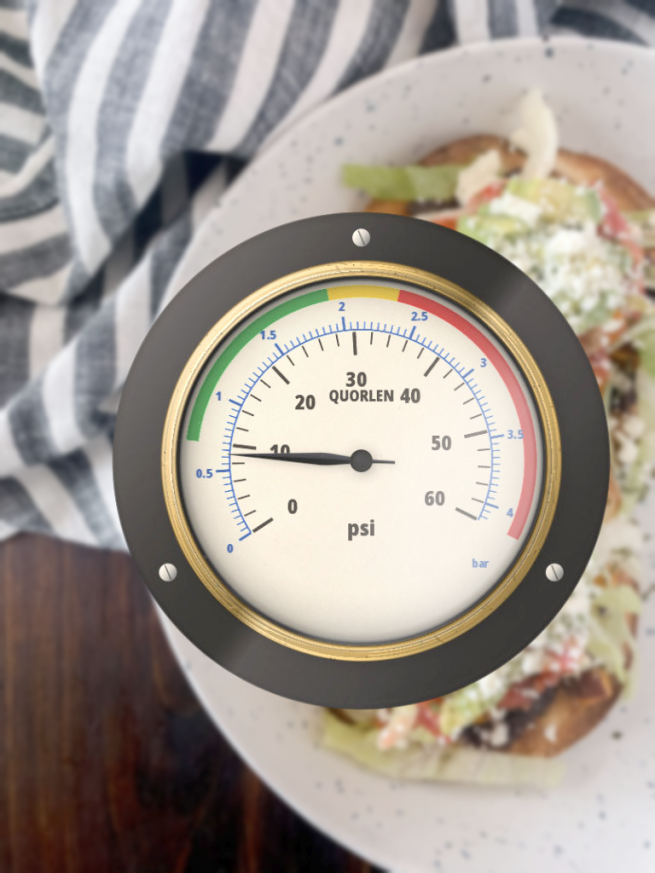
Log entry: 9 psi
